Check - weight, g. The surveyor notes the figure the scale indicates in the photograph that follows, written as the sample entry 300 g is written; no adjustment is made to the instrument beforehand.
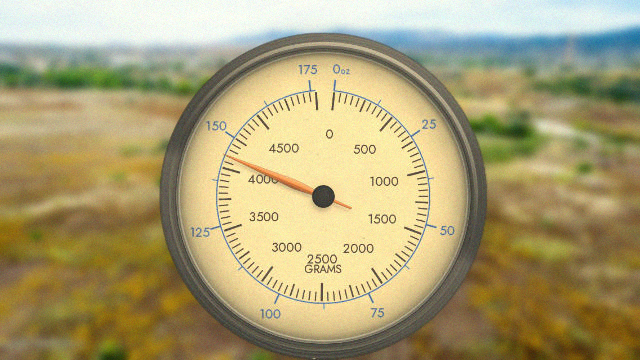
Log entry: 4100 g
